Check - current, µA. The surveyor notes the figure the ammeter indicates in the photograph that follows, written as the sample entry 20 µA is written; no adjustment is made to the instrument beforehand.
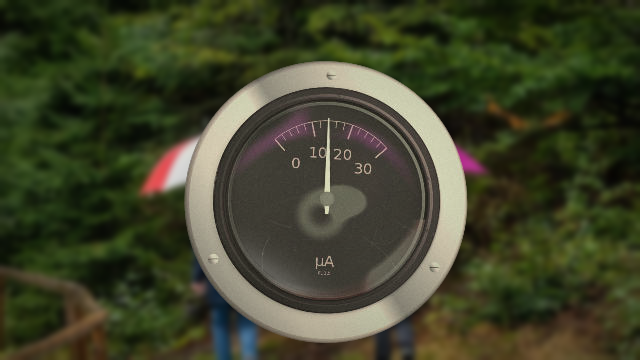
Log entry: 14 µA
